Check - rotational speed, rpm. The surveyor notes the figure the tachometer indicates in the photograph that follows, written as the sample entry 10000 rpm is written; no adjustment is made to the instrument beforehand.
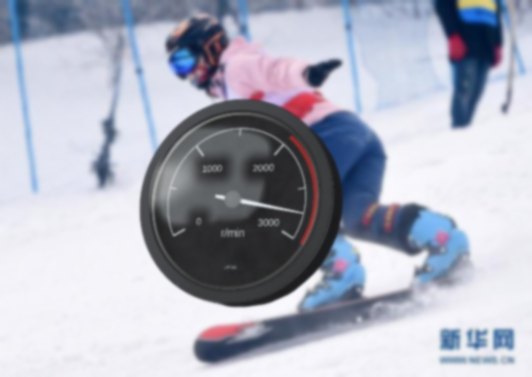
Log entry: 2750 rpm
